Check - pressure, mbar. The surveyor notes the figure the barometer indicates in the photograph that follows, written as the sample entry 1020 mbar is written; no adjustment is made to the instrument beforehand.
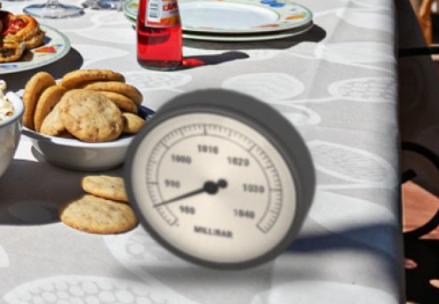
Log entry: 985 mbar
